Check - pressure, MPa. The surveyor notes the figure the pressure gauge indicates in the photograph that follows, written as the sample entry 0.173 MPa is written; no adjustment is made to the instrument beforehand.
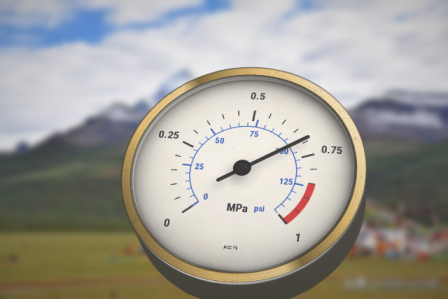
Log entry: 0.7 MPa
